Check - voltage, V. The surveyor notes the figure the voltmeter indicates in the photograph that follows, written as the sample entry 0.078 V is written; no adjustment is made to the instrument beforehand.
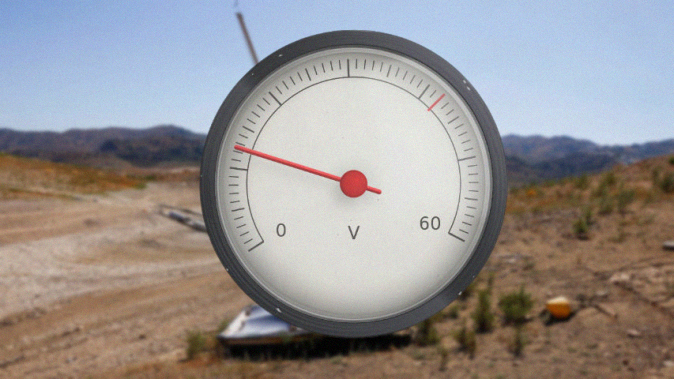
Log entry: 12.5 V
